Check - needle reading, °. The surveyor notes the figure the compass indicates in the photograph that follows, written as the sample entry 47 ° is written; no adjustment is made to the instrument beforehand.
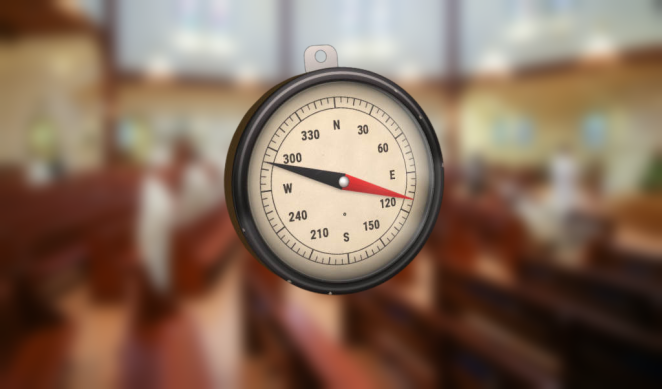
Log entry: 110 °
